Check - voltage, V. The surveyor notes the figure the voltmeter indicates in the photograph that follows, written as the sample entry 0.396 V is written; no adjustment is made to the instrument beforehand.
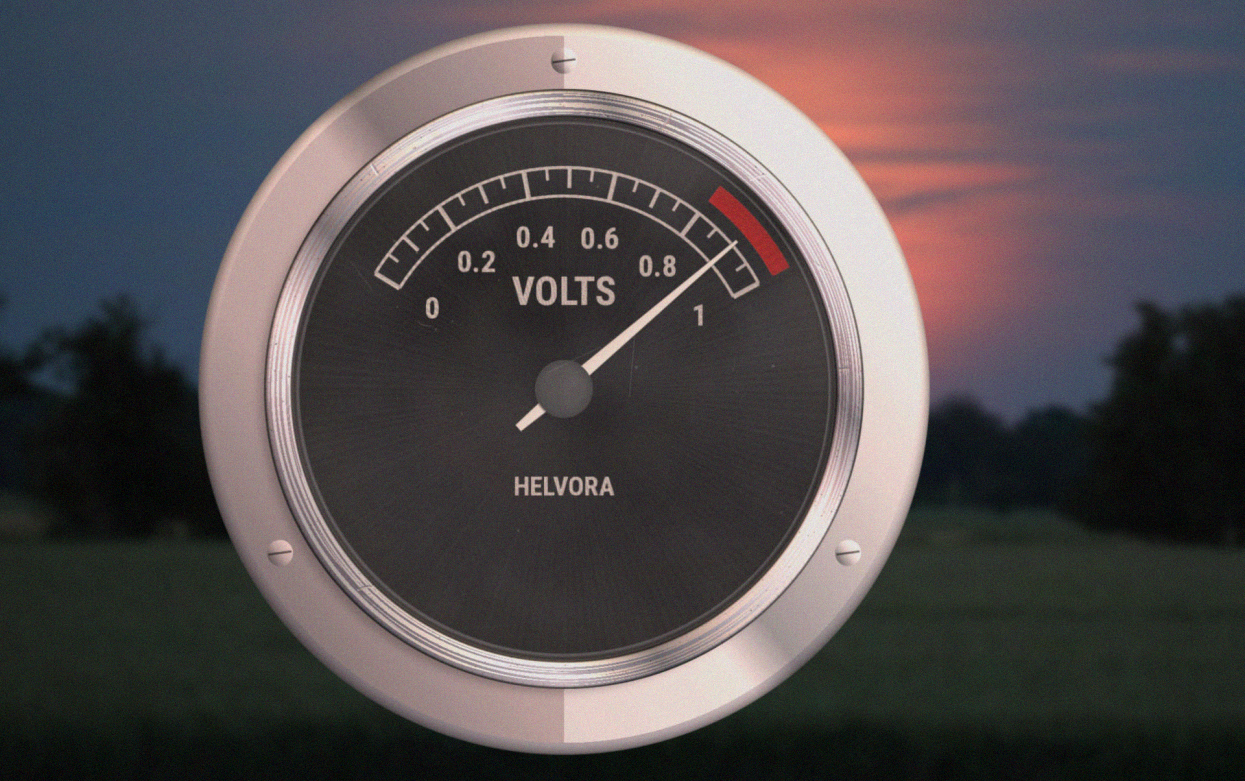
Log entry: 0.9 V
